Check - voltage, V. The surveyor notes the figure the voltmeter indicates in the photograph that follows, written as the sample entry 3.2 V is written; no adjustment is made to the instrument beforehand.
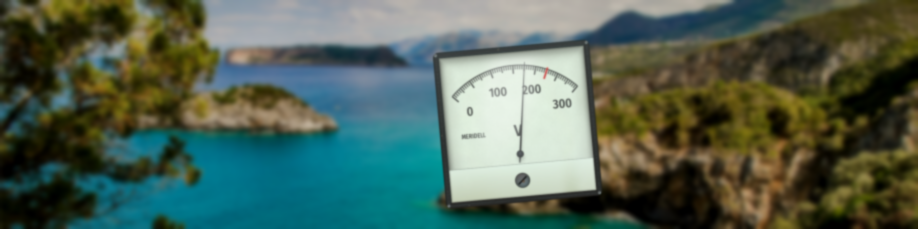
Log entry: 175 V
